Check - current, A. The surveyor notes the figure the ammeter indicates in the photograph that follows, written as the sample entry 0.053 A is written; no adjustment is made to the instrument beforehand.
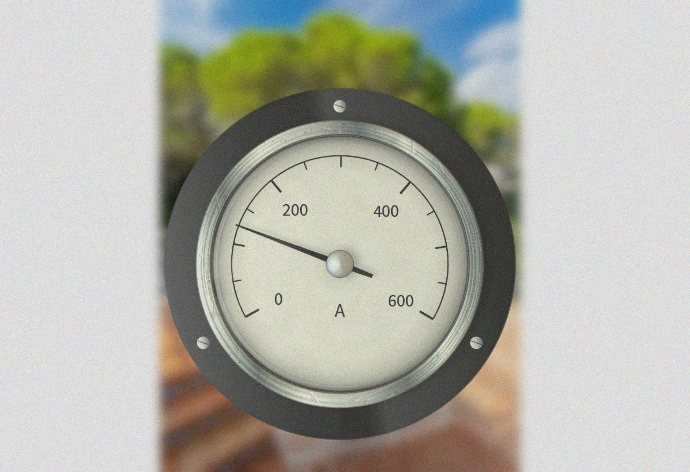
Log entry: 125 A
